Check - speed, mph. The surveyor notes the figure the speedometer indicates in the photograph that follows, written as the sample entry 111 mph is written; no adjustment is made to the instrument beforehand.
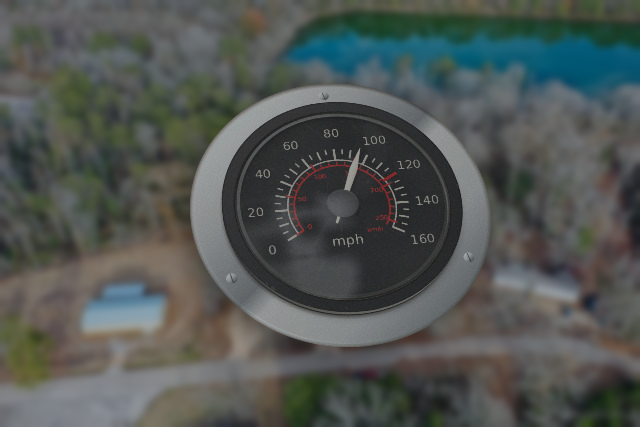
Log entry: 95 mph
